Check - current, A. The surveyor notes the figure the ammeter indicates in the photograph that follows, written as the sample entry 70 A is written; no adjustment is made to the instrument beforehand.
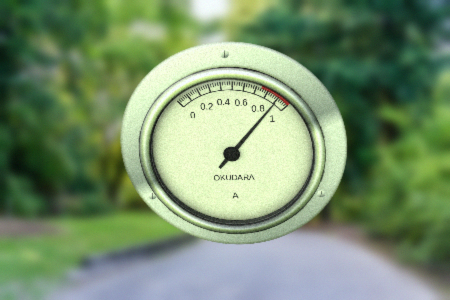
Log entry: 0.9 A
